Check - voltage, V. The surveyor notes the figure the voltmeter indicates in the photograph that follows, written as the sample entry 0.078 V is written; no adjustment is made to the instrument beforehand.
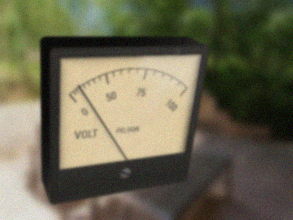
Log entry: 25 V
